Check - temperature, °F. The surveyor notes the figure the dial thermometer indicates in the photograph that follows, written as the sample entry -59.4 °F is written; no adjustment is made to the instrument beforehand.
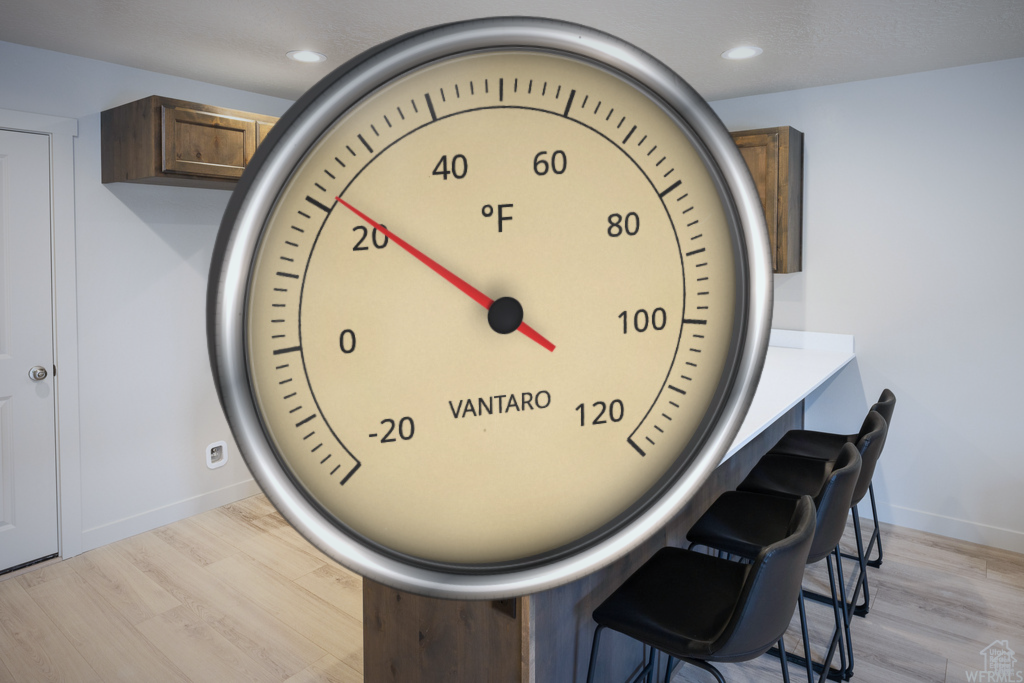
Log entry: 22 °F
